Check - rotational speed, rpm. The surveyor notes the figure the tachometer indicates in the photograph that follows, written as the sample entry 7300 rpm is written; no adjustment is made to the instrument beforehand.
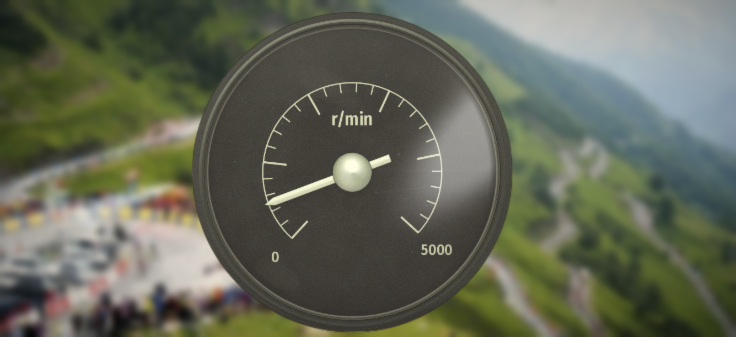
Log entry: 500 rpm
